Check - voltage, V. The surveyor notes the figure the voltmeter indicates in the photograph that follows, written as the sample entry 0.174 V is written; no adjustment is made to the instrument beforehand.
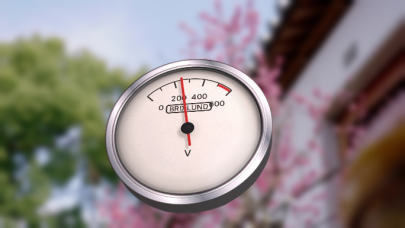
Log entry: 250 V
